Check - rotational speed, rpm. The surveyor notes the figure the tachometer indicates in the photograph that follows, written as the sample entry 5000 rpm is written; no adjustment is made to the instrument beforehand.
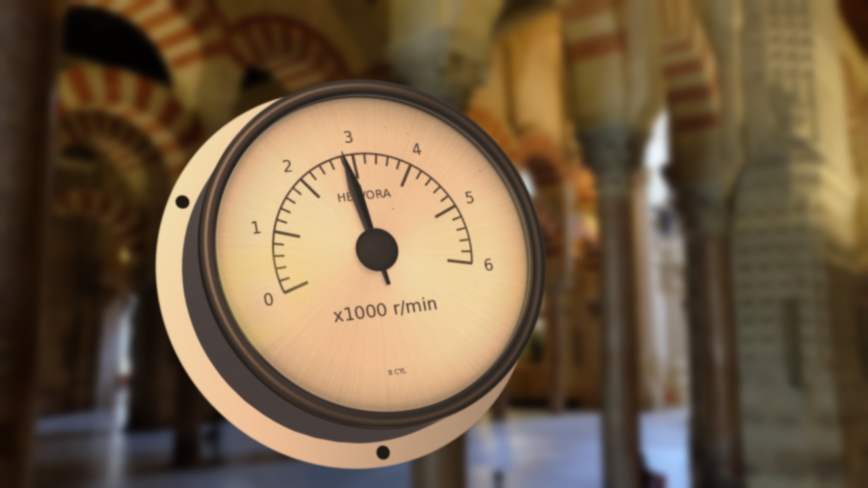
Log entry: 2800 rpm
